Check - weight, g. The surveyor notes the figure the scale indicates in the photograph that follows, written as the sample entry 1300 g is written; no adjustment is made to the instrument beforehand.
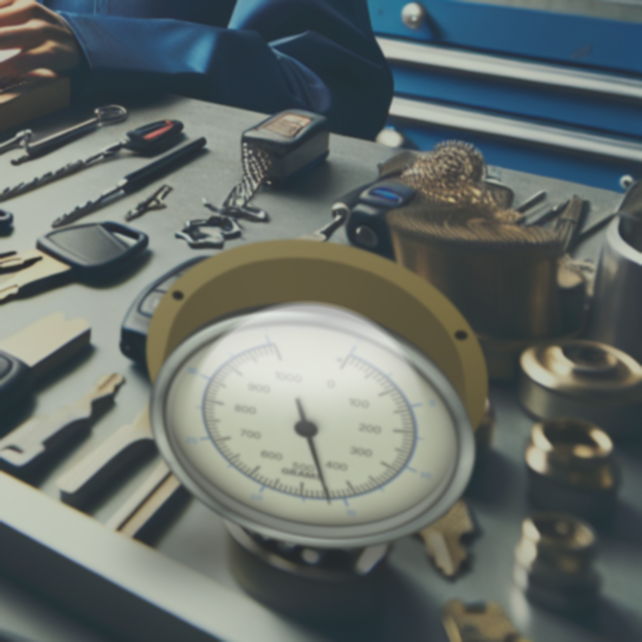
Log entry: 450 g
